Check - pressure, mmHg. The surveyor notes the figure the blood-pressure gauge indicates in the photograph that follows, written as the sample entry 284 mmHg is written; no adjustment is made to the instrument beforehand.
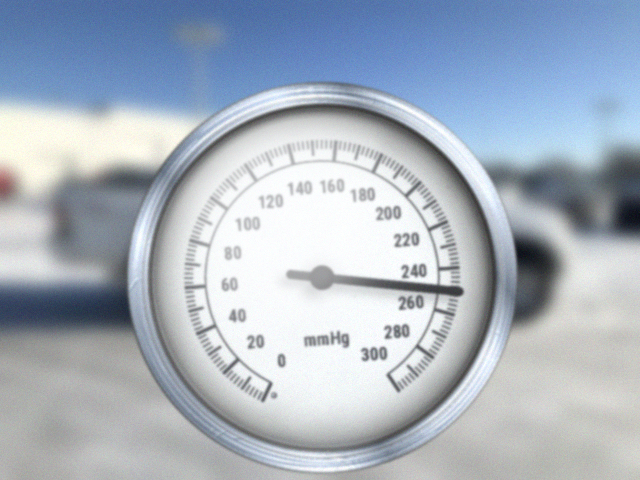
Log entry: 250 mmHg
